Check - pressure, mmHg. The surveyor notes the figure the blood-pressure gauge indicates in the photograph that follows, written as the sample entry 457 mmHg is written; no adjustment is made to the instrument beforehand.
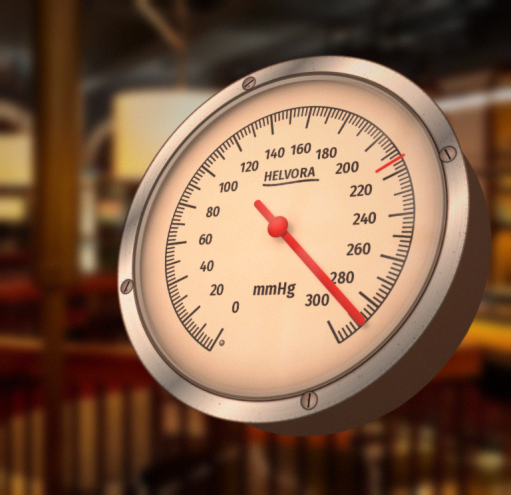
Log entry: 288 mmHg
